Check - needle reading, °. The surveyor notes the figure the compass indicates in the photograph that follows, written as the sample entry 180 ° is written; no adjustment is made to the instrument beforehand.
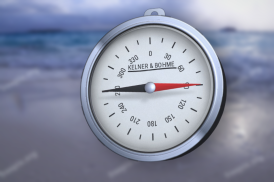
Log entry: 90 °
